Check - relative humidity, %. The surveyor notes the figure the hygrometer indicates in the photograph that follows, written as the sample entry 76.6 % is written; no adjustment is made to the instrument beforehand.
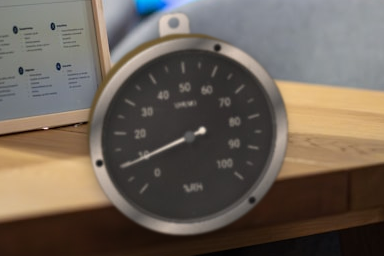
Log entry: 10 %
